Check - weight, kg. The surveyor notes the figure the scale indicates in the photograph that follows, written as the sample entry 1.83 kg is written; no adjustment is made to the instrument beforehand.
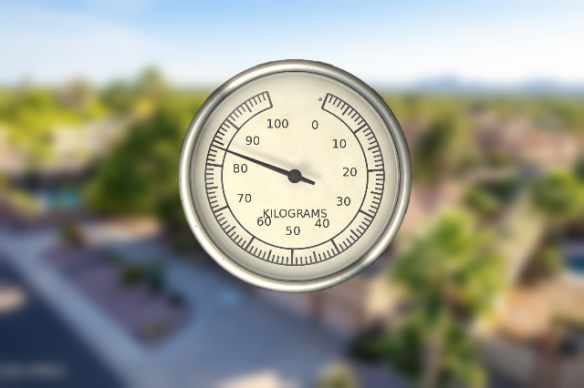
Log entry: 84 kg
